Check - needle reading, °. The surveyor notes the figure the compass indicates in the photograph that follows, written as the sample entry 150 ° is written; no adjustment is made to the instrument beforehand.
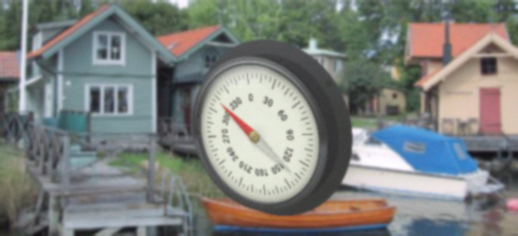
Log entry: 315 °
